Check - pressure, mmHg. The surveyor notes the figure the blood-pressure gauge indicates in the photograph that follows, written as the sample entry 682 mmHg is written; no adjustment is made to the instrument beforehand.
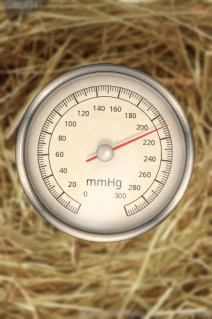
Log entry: 210 mmHg
